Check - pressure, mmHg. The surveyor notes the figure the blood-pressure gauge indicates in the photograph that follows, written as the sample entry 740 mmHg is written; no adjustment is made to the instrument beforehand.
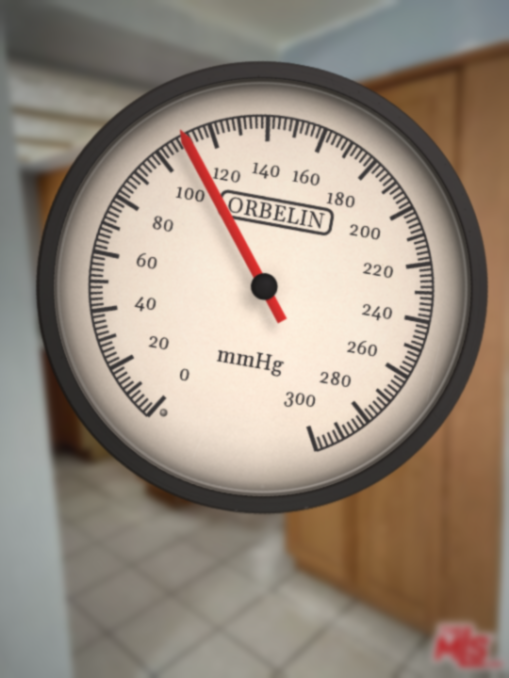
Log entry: 110 mmHg
